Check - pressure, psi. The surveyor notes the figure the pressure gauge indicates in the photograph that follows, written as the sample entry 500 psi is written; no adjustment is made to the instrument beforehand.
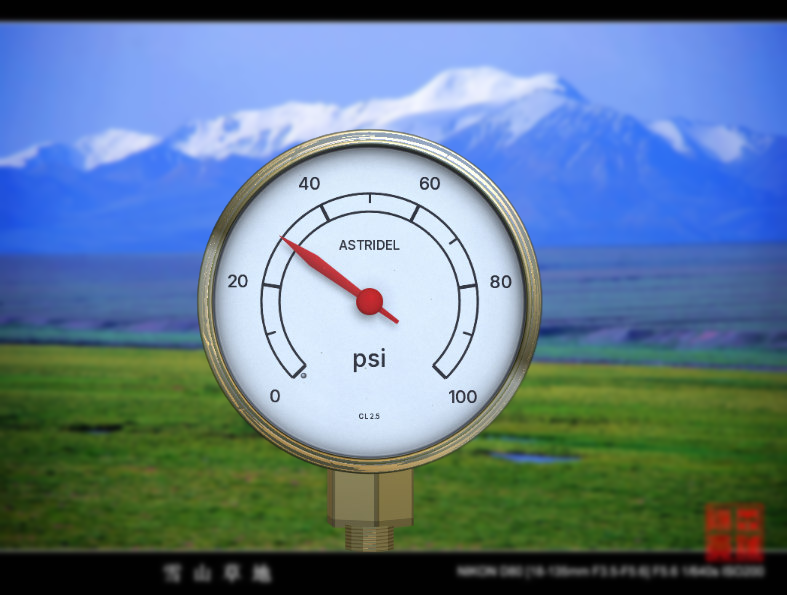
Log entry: 30 psi
